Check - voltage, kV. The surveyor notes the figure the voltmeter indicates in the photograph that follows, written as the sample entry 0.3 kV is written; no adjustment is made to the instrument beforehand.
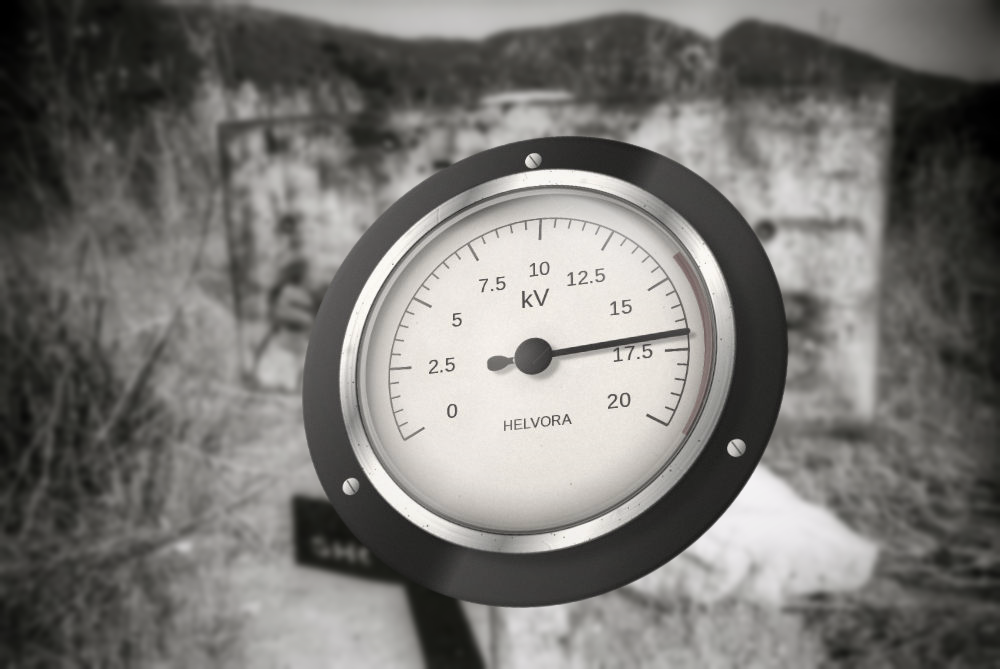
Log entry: 17 kV
